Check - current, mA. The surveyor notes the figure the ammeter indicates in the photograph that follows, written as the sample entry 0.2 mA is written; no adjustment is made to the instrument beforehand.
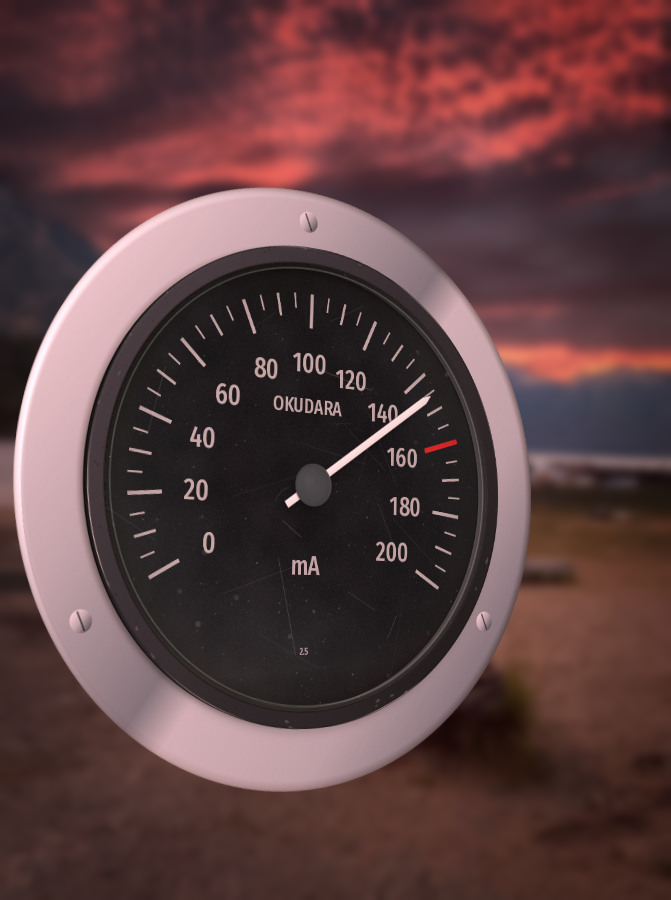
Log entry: 145 mA
